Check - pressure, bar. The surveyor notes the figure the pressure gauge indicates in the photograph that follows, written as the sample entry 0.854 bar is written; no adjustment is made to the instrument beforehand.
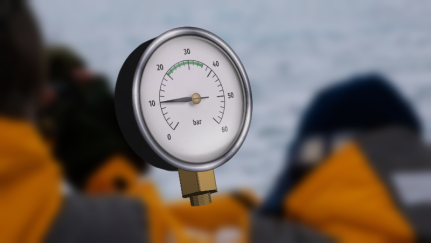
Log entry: 10 bar
